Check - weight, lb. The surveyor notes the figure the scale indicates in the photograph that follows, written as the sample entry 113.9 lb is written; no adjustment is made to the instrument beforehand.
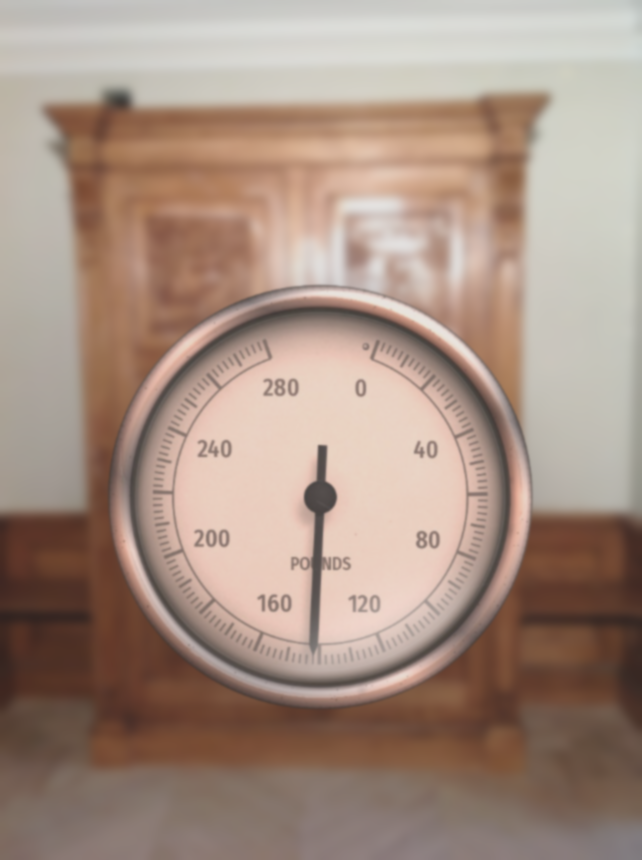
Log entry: 142 lb
